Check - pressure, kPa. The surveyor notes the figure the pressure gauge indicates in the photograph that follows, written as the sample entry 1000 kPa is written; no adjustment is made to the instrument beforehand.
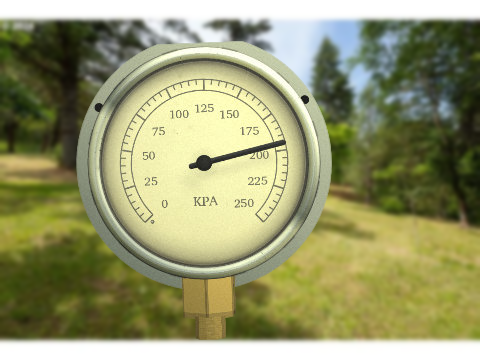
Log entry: 195 kPa
